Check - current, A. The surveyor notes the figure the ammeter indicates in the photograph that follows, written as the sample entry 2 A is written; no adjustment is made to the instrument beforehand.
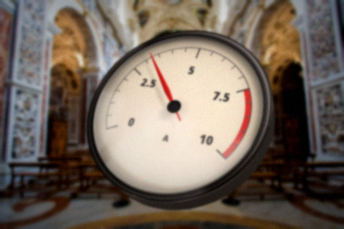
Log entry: 3.25 A
